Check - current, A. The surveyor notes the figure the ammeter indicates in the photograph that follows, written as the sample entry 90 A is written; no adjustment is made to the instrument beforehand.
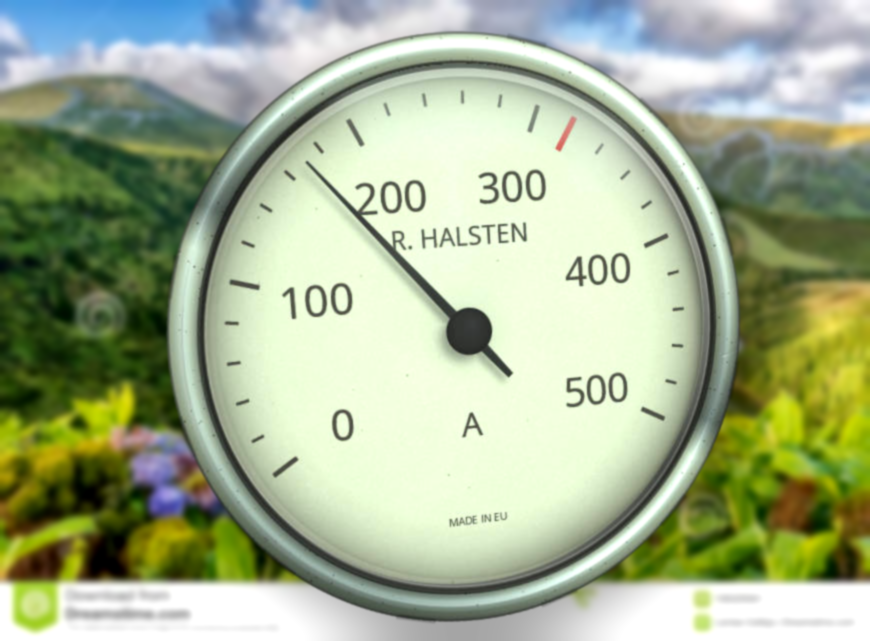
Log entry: 170 A
